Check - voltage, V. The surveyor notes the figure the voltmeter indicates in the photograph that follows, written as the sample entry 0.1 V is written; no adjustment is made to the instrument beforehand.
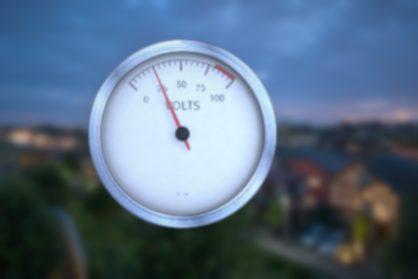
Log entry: 25 V
